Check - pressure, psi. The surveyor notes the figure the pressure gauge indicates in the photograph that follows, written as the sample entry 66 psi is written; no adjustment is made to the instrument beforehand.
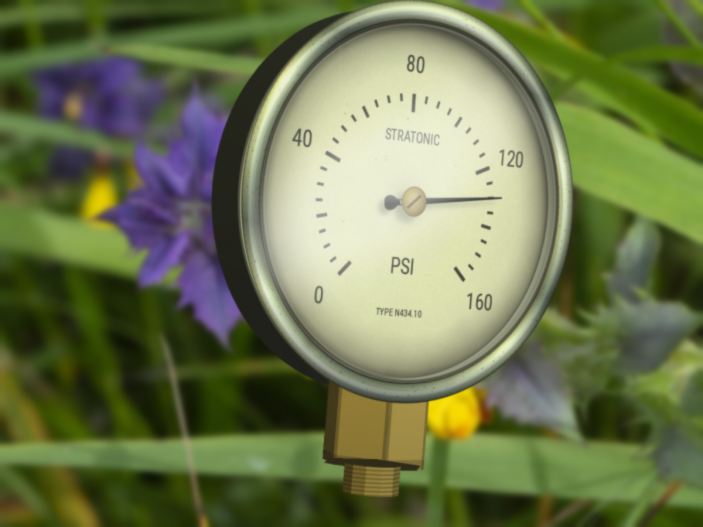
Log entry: 130 psi
